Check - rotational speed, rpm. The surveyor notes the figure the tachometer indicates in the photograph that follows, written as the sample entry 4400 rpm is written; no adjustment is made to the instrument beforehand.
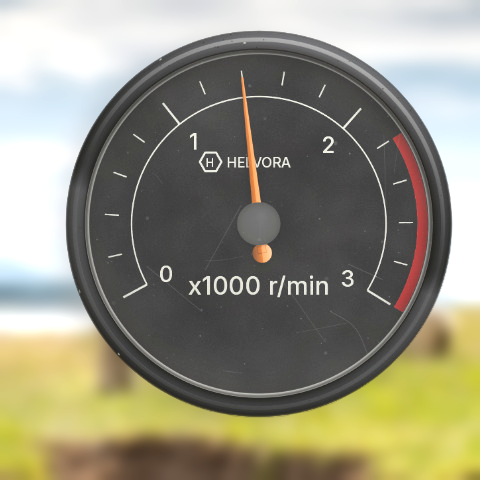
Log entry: 1400 rpm
